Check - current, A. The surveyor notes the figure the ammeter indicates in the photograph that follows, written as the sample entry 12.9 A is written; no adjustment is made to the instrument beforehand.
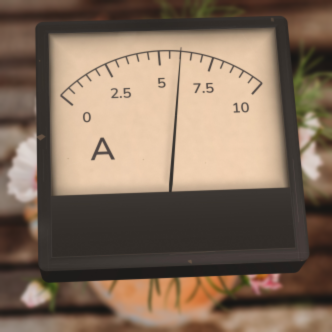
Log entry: 6 A
